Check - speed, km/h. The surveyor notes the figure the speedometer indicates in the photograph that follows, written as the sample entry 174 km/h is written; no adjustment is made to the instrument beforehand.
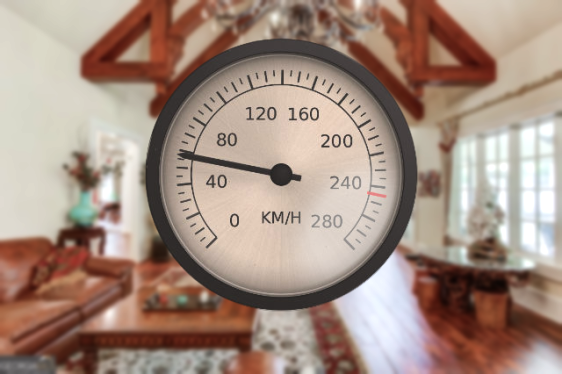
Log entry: 57.5 km/h
